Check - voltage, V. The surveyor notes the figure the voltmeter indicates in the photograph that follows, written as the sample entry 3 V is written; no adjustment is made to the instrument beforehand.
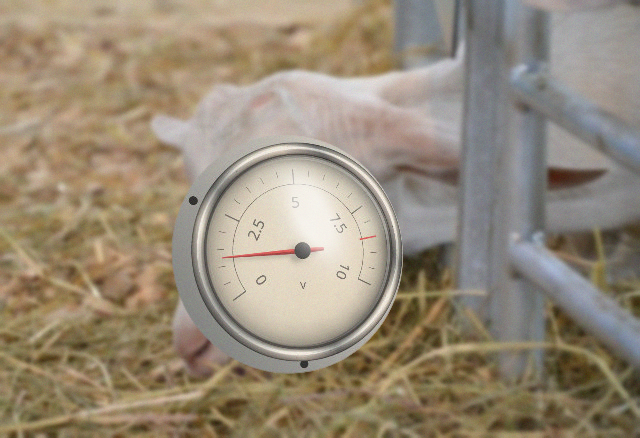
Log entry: 1.25 V
